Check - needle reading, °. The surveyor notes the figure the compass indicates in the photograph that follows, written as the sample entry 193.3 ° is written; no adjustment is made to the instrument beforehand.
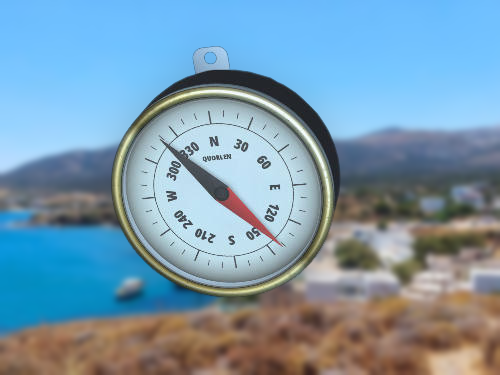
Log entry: 140 °
